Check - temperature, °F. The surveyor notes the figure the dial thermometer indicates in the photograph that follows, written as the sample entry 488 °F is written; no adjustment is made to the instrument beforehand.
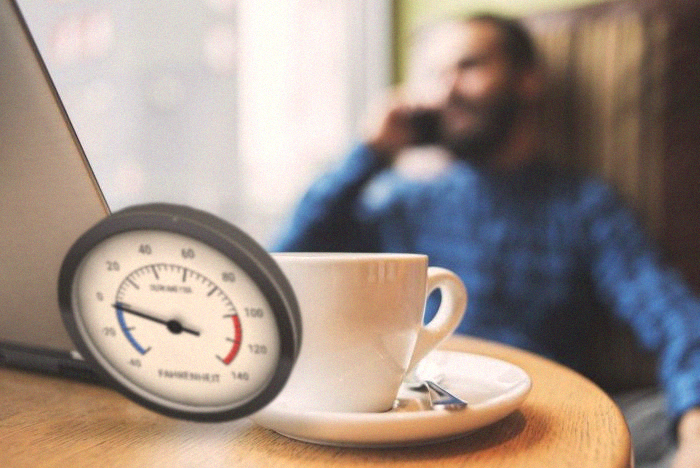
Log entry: 0 °F
